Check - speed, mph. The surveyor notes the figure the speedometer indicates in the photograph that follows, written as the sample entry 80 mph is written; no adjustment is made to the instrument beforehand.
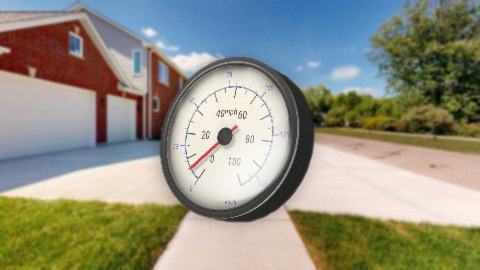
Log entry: 5 mph
